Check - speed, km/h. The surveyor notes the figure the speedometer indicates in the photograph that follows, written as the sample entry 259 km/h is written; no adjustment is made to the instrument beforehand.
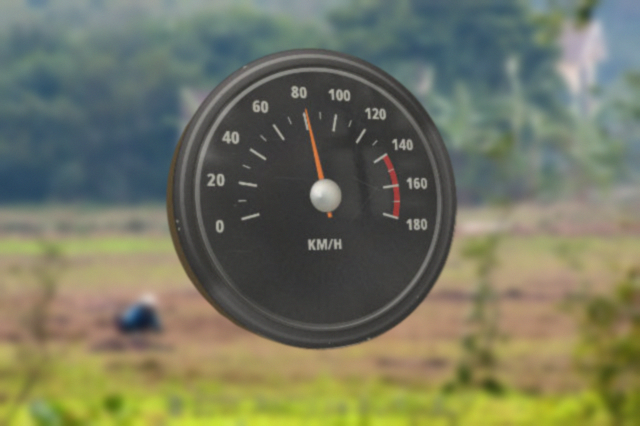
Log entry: 80 km/h
